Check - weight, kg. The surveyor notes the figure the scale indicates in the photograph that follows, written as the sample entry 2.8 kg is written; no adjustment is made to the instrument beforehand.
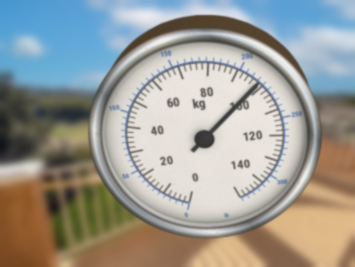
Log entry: 98 kg
